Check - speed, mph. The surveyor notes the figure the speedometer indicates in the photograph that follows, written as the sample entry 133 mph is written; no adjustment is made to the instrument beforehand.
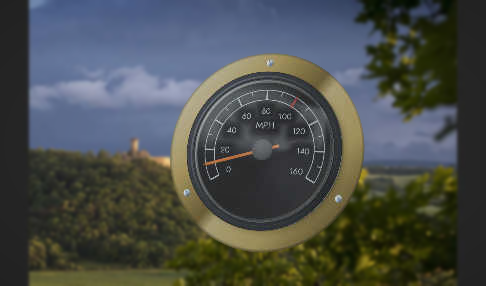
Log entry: 10 mph
